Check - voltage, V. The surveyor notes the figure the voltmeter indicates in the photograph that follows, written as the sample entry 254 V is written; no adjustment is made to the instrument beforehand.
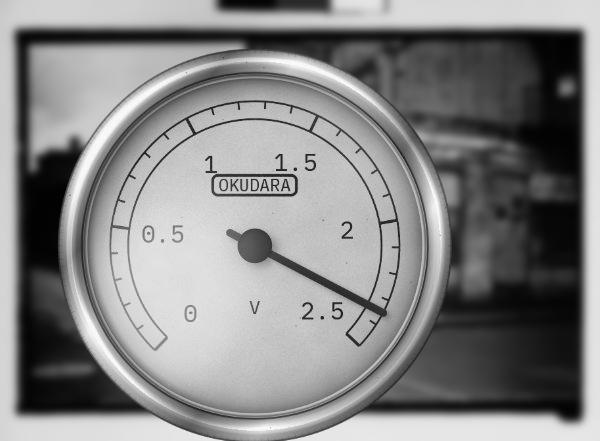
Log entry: 2.35 V
